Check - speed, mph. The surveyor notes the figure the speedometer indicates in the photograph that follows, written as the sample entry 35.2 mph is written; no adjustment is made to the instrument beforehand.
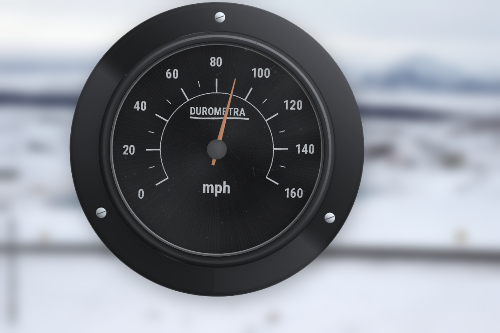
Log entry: 90 mph
